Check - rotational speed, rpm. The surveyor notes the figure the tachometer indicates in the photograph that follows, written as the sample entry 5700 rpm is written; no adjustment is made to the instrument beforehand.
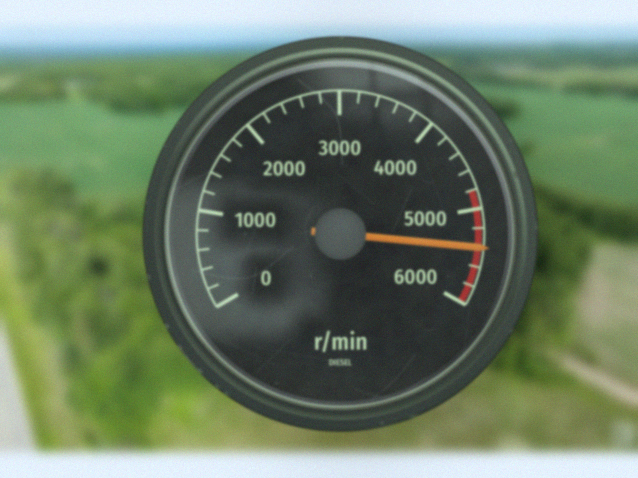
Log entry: 5400 rpm
